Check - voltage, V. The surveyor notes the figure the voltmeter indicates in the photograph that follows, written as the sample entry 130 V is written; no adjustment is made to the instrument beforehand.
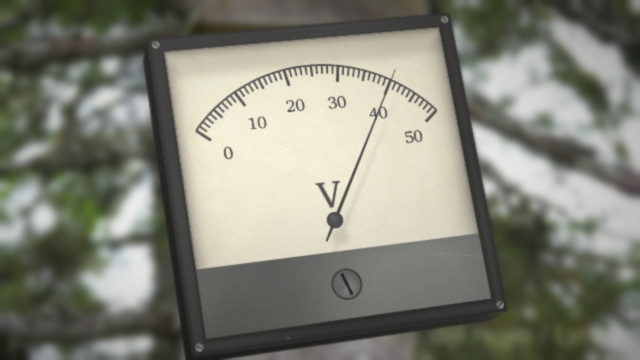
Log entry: 40 V
